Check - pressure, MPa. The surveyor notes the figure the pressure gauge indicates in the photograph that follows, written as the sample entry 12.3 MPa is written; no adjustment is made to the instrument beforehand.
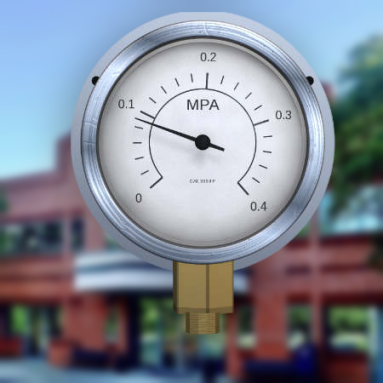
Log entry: 0.09 MPa
